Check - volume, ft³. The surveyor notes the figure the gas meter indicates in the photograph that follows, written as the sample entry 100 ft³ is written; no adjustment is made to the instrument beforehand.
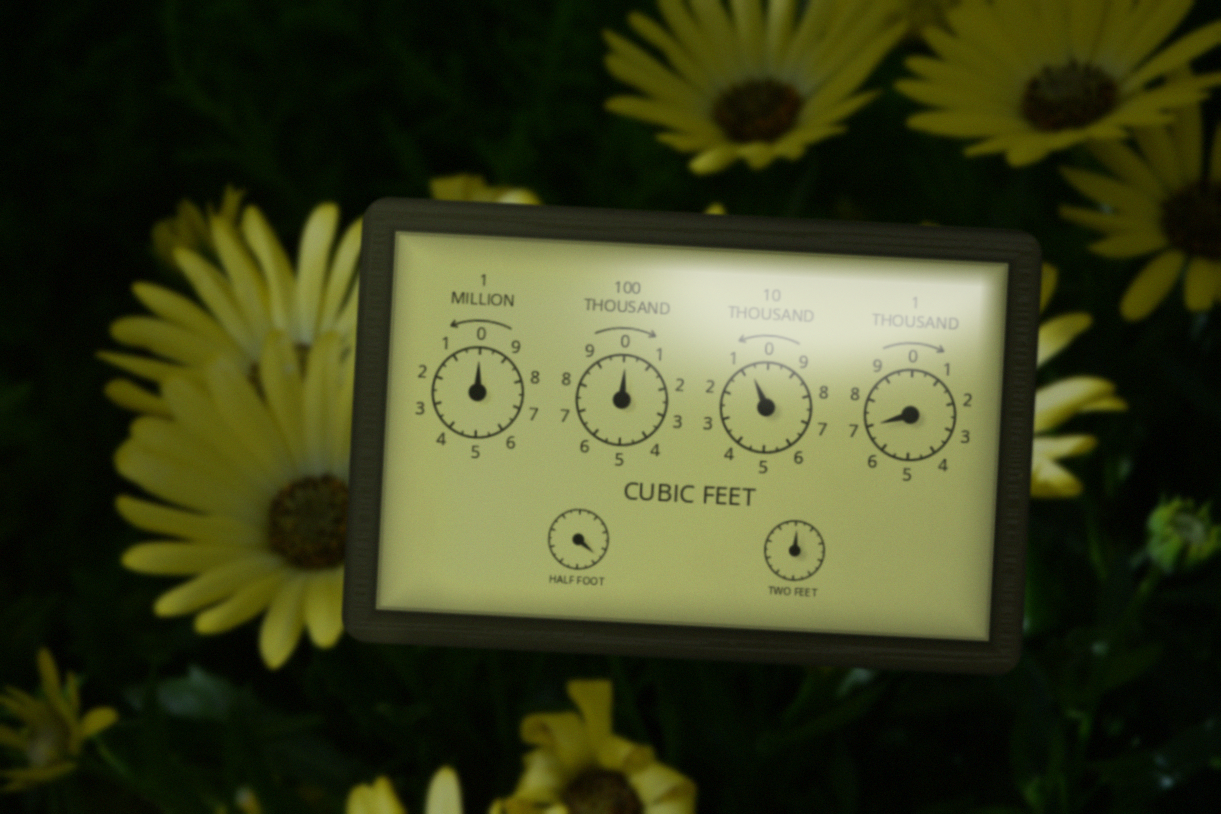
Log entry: 700 ft³
